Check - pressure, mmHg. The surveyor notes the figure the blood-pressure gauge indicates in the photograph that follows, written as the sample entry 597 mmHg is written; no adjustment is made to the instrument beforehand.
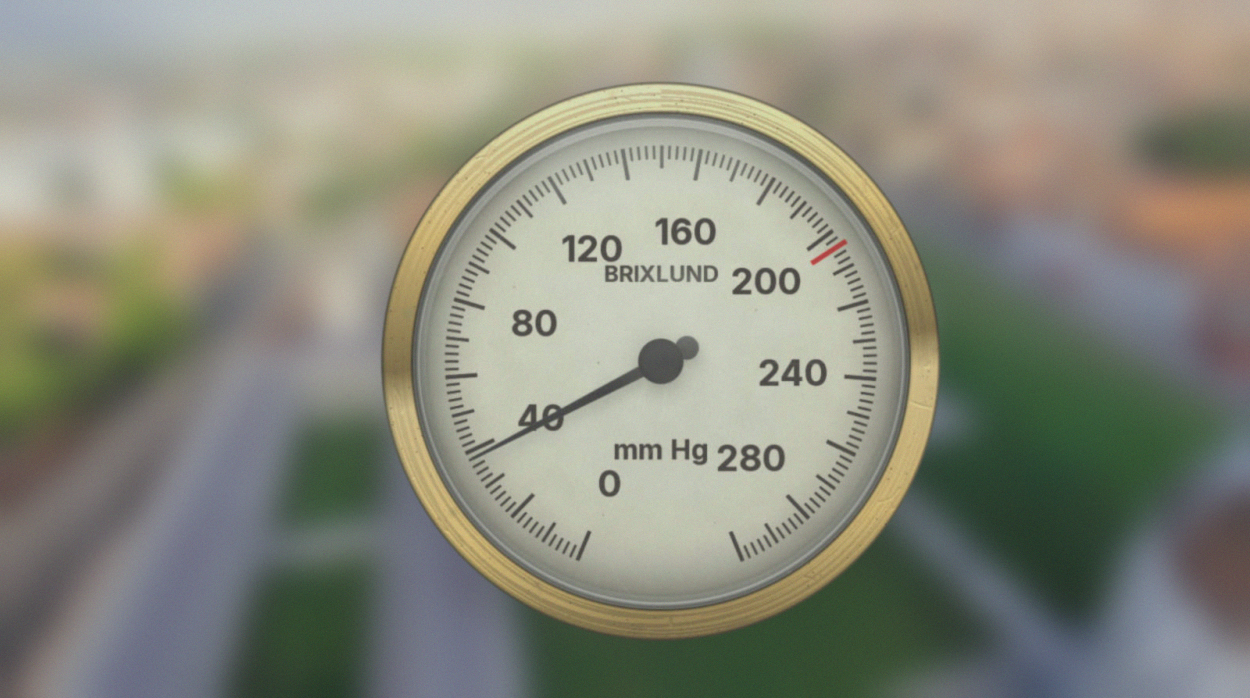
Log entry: 38 mmHg
